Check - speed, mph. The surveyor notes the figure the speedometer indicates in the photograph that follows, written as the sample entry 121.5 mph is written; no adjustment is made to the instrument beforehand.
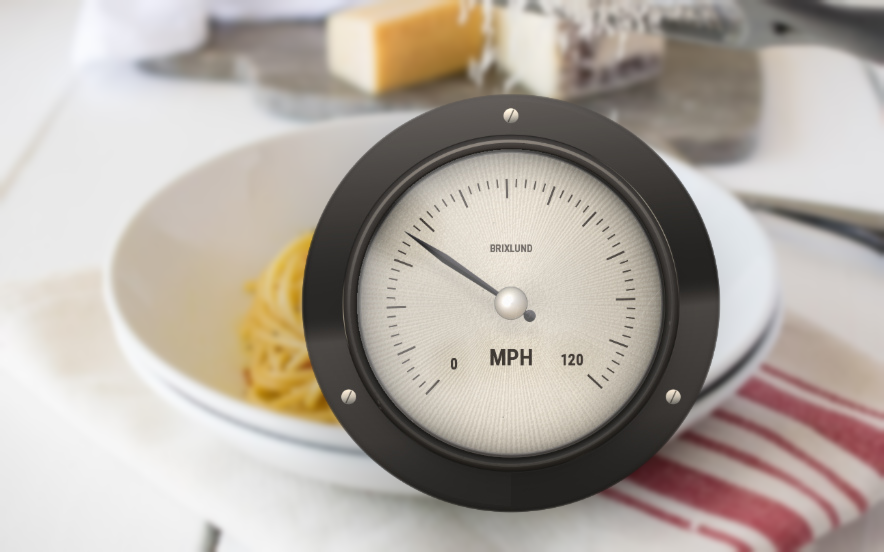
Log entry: 36 mph
